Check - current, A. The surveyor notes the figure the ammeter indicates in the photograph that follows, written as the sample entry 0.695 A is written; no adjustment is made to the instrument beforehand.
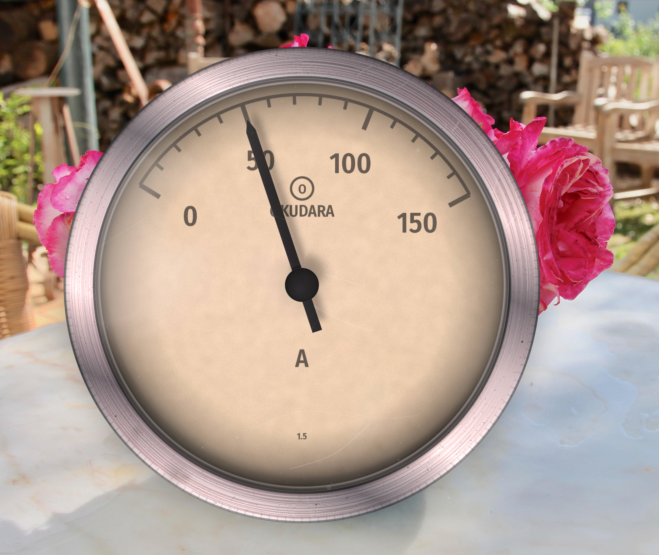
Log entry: 50 A
